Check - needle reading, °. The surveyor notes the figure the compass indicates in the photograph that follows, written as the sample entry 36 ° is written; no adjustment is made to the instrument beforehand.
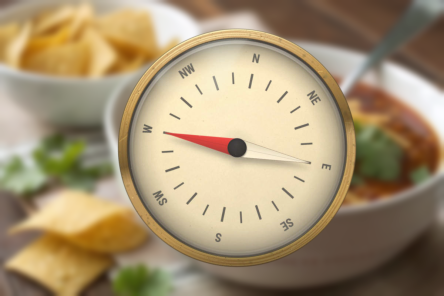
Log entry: 270 °
